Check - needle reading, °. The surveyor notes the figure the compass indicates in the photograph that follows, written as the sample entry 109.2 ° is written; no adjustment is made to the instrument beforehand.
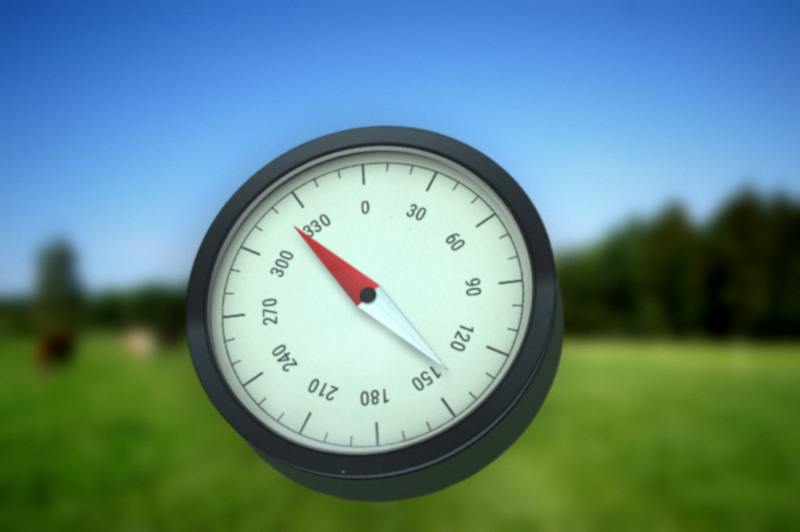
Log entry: 320 °
